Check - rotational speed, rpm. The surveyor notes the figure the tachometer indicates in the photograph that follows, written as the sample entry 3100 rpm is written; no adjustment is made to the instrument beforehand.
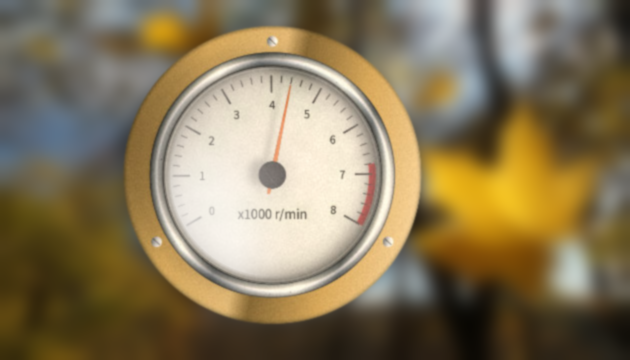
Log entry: 4400 rpm
